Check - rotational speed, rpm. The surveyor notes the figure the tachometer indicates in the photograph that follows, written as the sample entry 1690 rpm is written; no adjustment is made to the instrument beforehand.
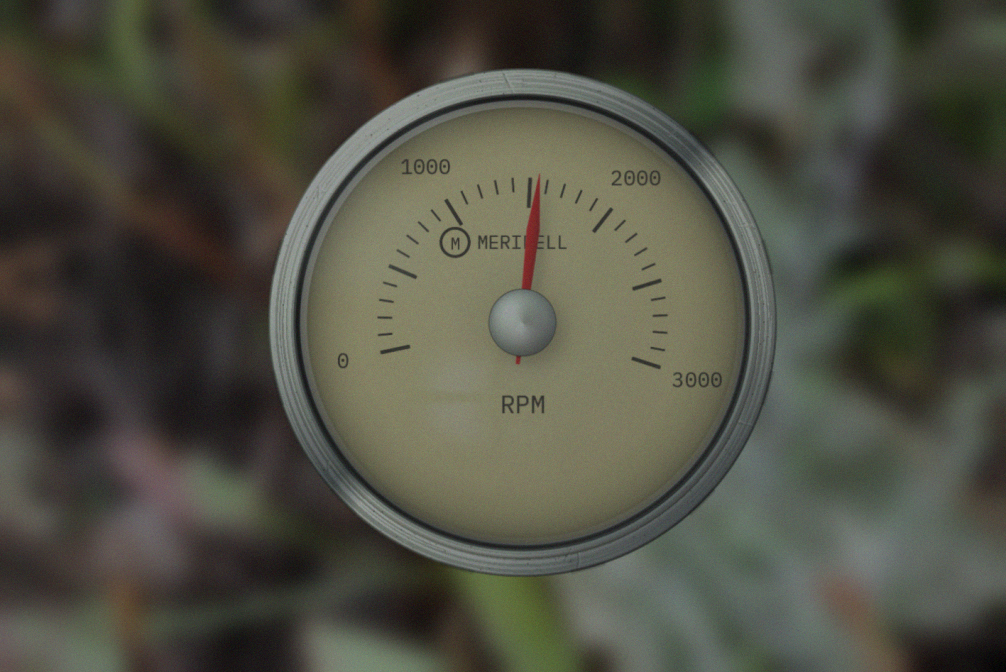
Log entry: 1550 rpm
